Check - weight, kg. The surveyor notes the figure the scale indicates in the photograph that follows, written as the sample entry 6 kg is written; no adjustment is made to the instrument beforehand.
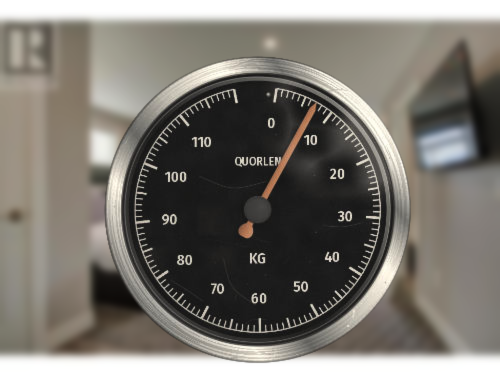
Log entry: 7 kg
